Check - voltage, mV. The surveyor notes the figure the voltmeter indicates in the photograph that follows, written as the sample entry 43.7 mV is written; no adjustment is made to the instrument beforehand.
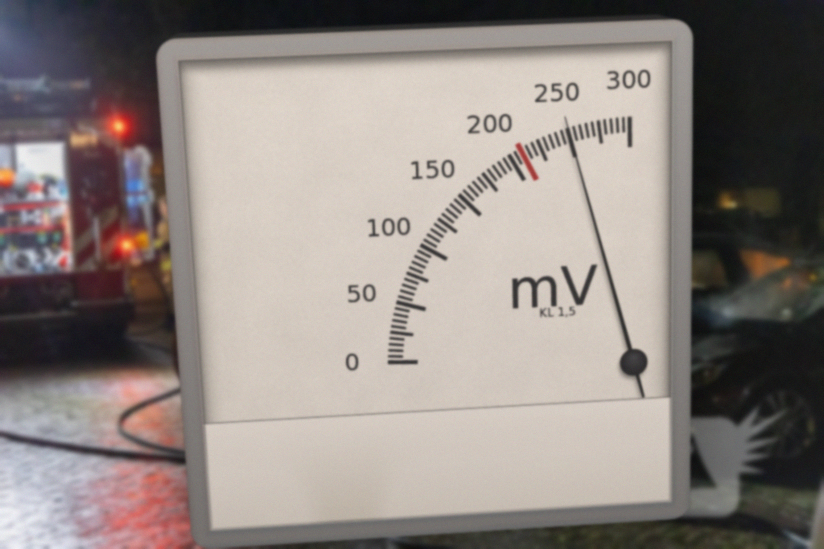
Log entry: 250 mV
